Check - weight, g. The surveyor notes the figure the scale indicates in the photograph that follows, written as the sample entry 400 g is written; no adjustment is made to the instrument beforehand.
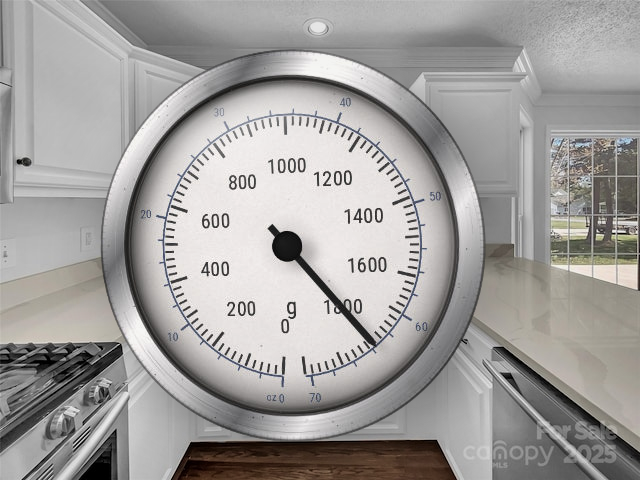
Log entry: 1800 g
